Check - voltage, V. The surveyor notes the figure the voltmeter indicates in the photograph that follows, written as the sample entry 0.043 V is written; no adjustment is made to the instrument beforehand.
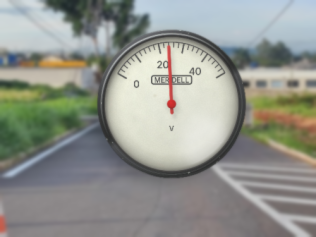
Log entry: 24 V
